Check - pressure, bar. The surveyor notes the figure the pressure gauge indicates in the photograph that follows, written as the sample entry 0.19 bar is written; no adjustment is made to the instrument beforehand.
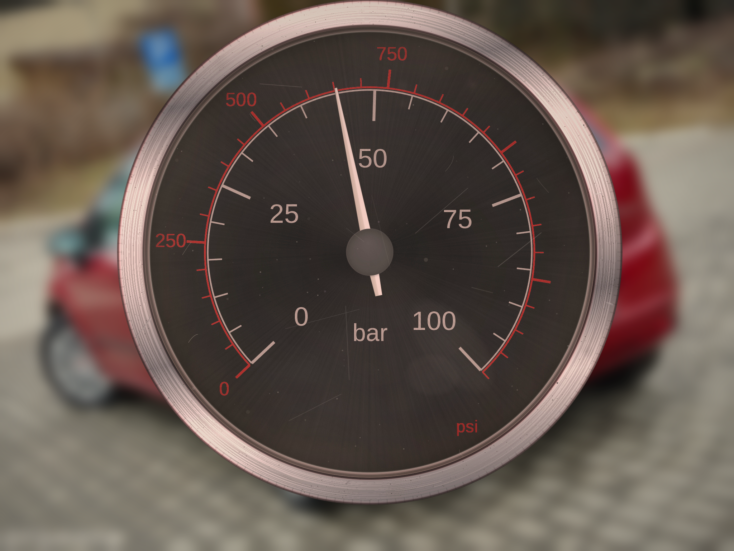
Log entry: 45 bar
